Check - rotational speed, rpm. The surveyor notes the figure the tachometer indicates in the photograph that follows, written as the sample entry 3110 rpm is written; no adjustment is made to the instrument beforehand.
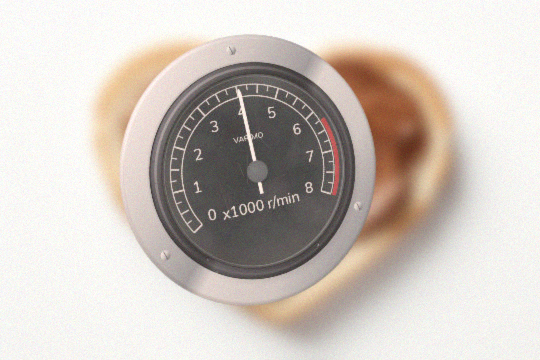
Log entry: 4000 rpm
